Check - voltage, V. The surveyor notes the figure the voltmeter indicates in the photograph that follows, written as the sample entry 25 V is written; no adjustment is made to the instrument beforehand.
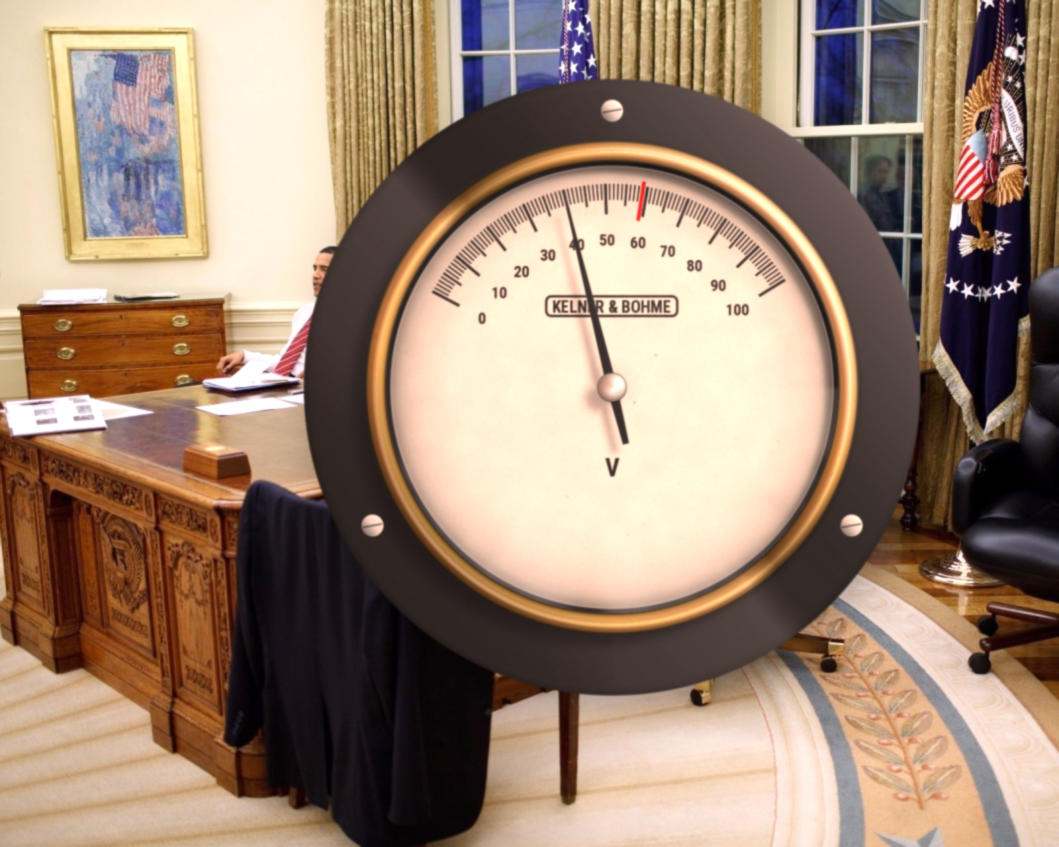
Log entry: 40 V
